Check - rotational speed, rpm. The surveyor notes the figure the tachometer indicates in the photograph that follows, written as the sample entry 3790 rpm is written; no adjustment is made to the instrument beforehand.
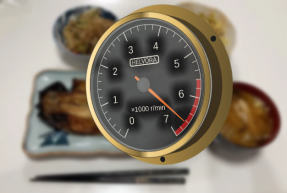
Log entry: 6600 rpm
